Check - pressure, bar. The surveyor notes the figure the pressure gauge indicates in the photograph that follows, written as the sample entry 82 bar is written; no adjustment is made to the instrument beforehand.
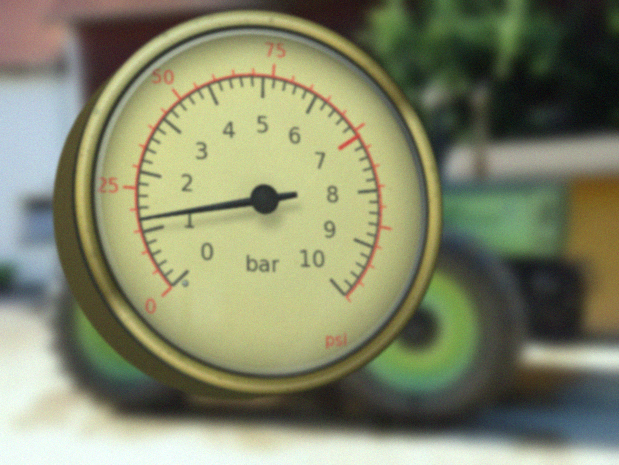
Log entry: 1.2 bar
